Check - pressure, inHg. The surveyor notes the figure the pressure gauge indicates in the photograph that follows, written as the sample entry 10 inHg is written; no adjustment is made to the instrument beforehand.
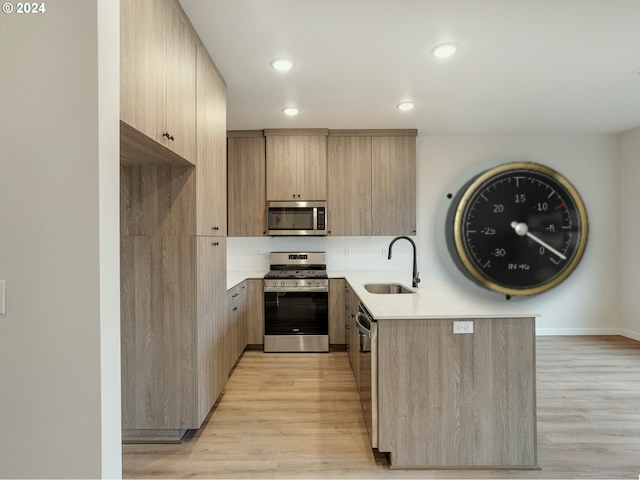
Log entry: -1 inHg
